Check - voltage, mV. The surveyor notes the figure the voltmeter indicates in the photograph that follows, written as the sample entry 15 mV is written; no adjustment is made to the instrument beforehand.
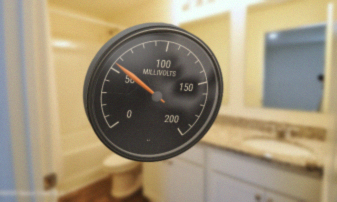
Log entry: 55 mV
